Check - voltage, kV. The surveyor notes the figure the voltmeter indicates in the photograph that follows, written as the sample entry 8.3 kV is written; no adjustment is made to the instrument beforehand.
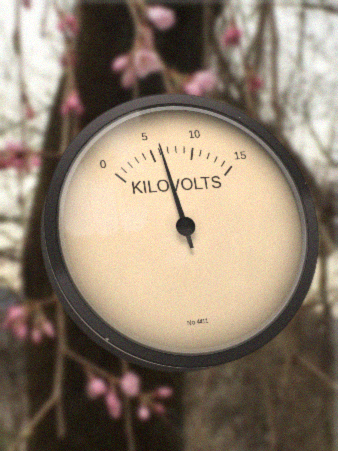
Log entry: 6 kV
